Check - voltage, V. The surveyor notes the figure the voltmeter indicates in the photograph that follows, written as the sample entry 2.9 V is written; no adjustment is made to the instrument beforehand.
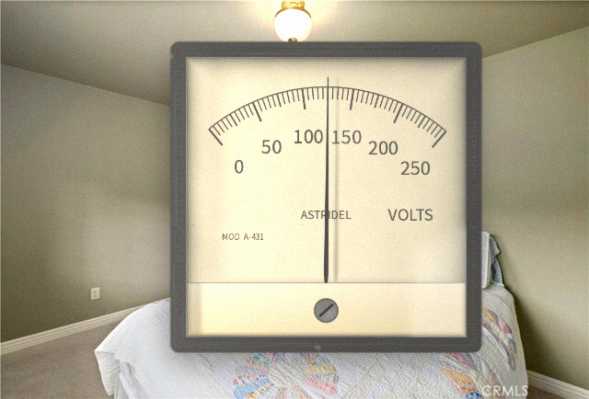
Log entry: 125 V
